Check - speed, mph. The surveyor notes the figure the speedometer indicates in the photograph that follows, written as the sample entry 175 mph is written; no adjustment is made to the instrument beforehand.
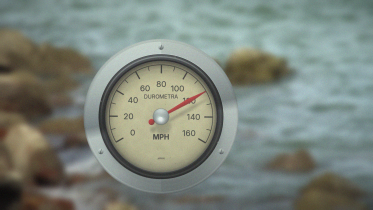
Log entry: 120 mph
